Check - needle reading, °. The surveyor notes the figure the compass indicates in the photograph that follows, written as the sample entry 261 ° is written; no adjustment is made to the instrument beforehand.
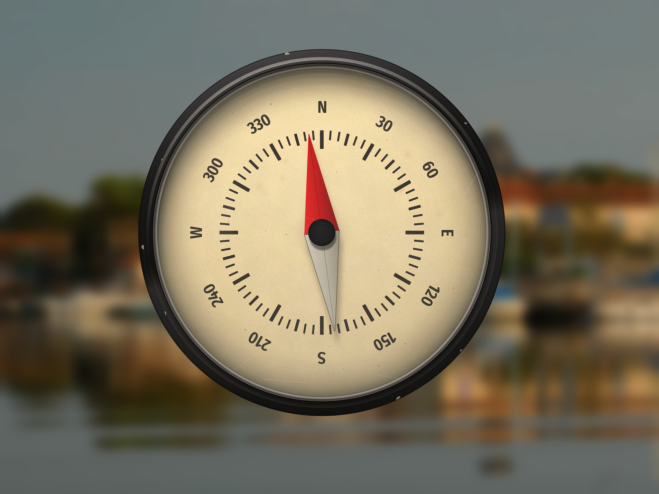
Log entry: 352.5 °
